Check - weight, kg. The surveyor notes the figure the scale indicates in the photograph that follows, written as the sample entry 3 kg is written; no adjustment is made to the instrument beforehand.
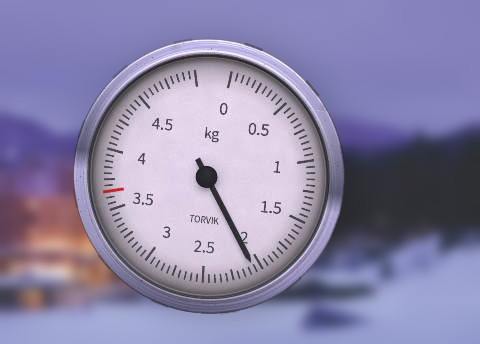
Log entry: 2.05 kg
